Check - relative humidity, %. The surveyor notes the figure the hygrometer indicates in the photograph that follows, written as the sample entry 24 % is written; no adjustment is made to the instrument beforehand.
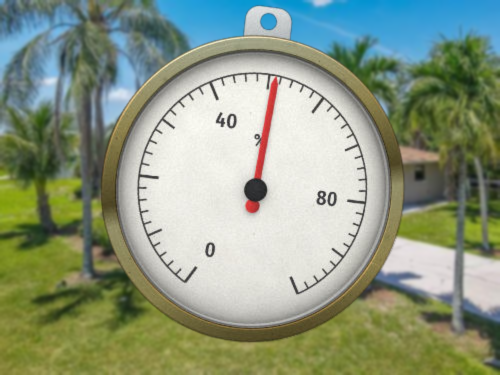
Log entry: 51 %
